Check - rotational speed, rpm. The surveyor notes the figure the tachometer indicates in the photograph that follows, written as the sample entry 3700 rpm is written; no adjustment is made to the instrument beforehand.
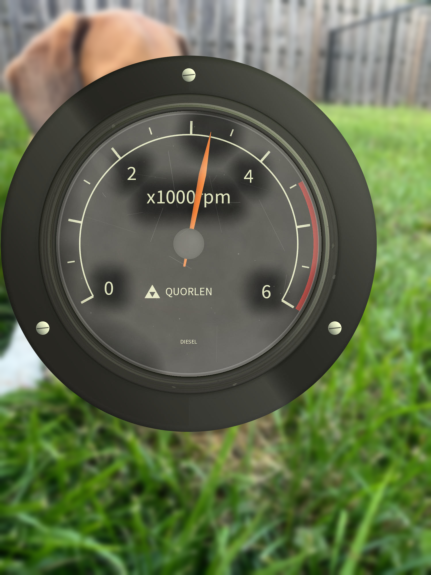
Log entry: 3250 rpm
